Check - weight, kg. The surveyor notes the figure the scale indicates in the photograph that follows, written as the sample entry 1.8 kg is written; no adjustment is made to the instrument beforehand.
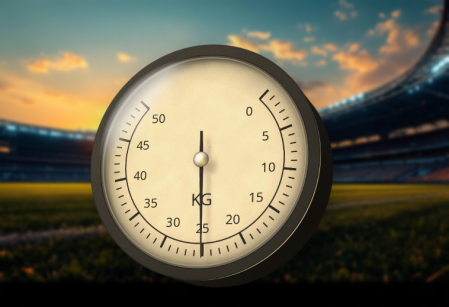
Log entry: 25 kg
